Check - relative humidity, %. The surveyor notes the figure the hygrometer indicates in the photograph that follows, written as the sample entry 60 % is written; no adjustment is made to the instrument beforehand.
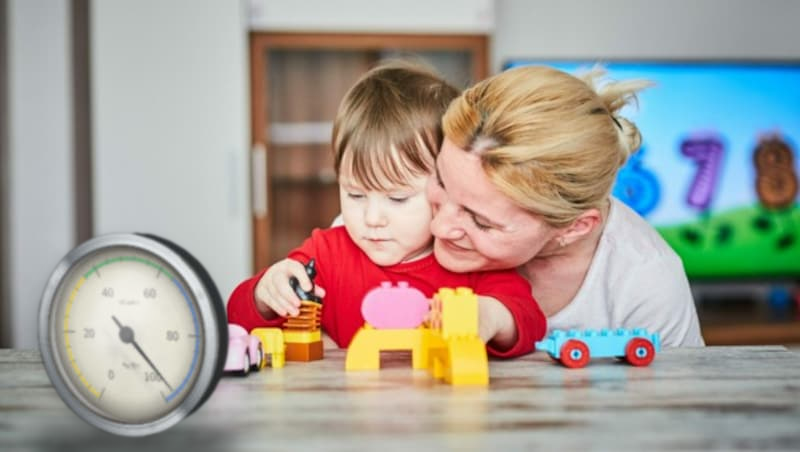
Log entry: 96 %
